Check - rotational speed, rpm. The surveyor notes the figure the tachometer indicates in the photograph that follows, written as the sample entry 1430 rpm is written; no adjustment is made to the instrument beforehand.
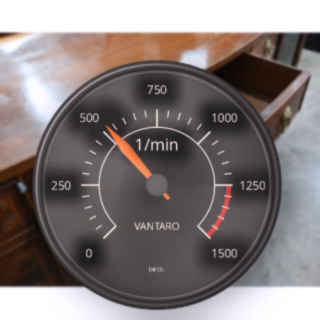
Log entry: 525 rpm
